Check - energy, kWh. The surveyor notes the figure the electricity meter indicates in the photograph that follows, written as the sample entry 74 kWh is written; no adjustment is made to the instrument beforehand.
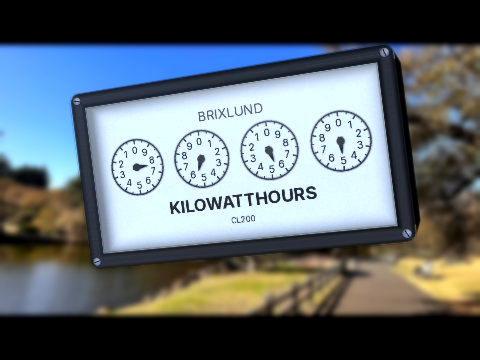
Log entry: 7555 kWh
